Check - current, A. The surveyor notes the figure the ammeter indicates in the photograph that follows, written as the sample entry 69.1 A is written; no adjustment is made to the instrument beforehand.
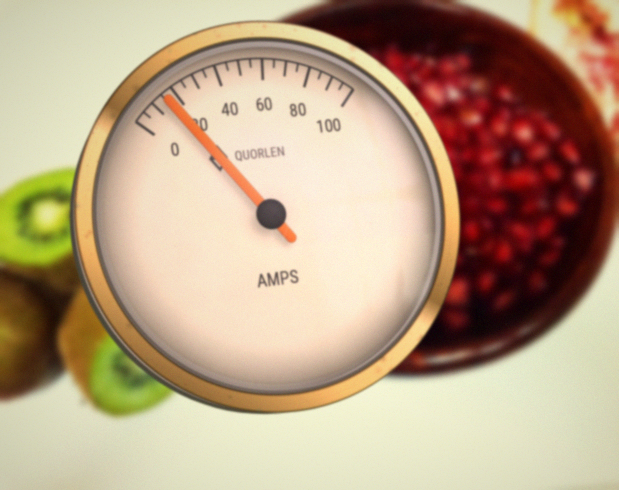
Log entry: 15 A
